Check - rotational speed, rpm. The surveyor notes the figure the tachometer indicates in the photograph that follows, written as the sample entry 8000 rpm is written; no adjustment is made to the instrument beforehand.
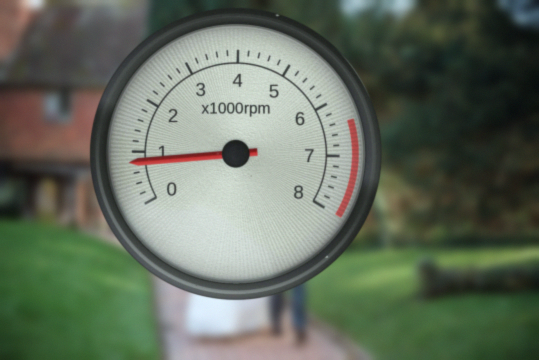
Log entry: 800 rpm
